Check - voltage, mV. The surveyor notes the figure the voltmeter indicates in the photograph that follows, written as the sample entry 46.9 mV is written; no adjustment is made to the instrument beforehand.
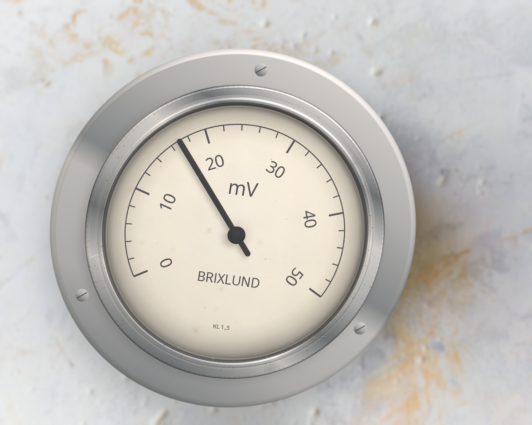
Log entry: 17 mV
